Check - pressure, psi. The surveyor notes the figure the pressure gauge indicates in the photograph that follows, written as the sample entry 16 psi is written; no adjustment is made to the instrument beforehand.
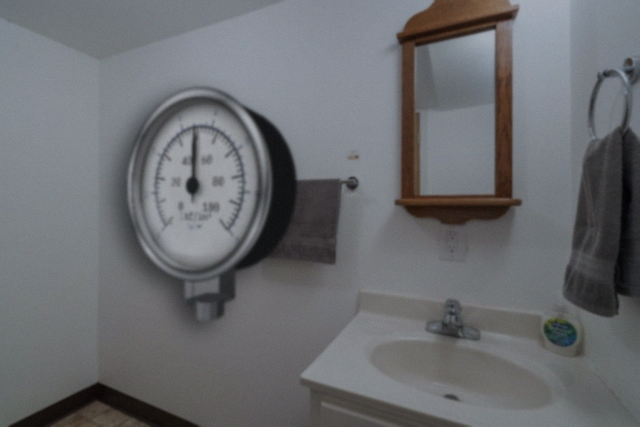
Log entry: 50 psi
